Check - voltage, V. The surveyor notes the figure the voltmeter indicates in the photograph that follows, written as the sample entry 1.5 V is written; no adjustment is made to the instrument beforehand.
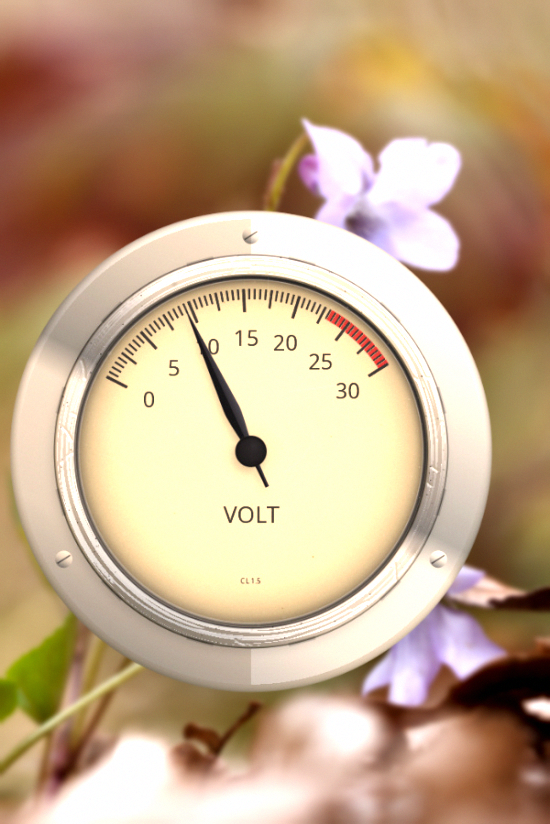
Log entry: 9.5 V
